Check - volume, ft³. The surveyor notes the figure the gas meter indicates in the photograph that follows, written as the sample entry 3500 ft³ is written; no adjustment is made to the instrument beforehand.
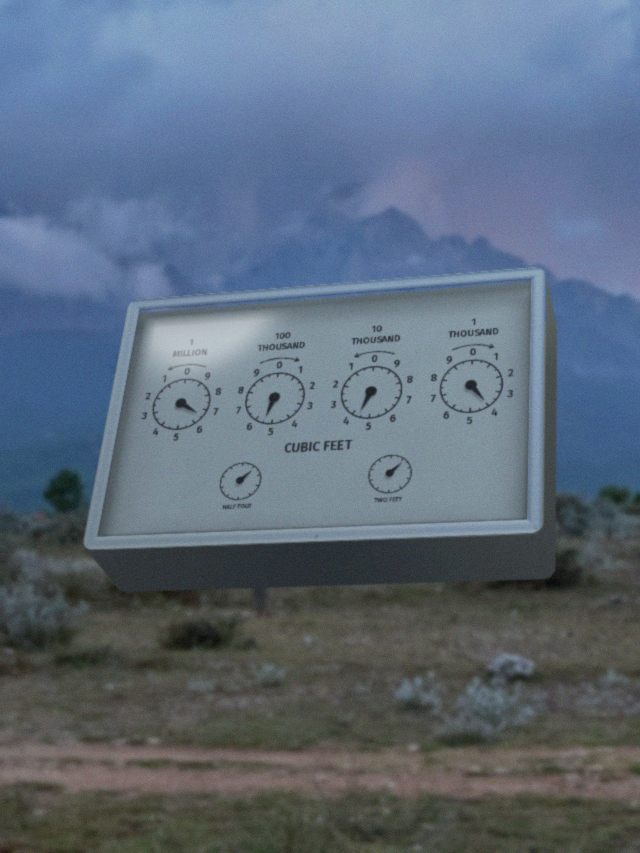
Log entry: 654400 ft³
